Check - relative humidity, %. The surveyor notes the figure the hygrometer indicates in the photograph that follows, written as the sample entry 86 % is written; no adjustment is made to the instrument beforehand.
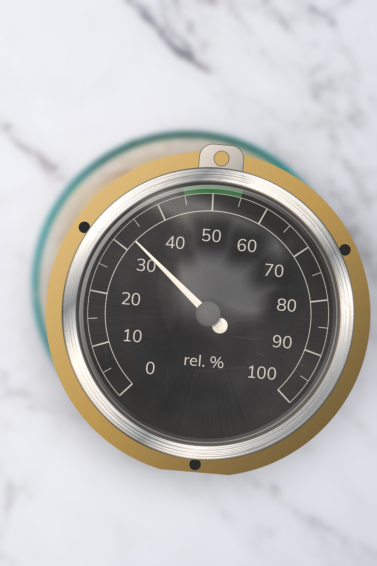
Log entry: 32.5 %
